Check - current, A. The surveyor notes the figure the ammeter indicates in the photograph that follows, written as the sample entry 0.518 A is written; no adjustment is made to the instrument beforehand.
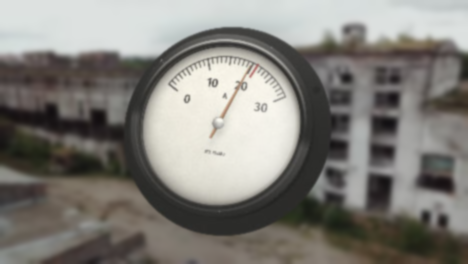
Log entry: 20 A
